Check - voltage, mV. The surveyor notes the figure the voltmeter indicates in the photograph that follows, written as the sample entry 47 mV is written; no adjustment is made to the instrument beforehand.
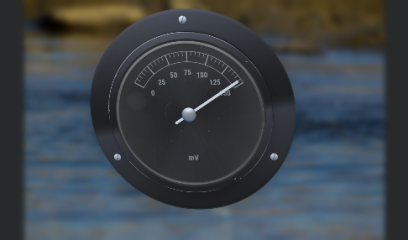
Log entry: 145 mV
